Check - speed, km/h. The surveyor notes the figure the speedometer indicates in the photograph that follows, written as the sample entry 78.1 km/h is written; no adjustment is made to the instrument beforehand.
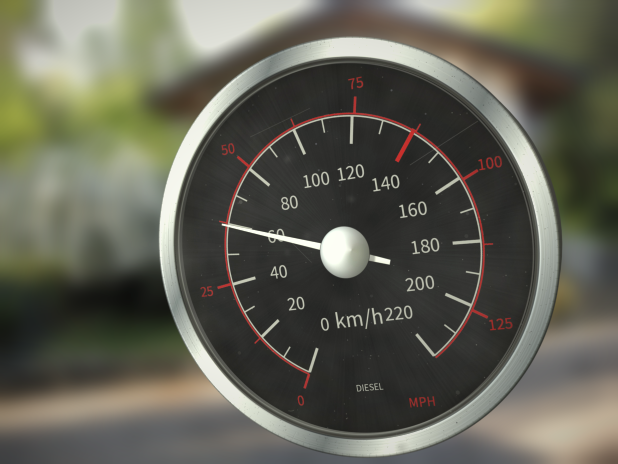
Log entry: 60 km/h
